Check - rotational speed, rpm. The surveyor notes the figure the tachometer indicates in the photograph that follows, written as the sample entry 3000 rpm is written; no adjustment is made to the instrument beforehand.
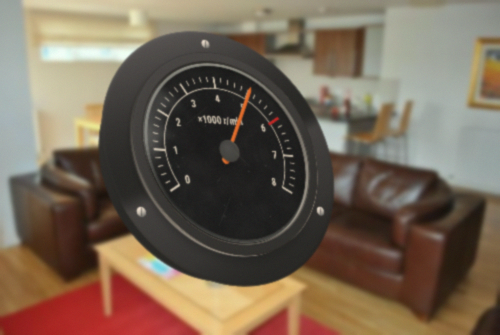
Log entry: 5000 rpm
